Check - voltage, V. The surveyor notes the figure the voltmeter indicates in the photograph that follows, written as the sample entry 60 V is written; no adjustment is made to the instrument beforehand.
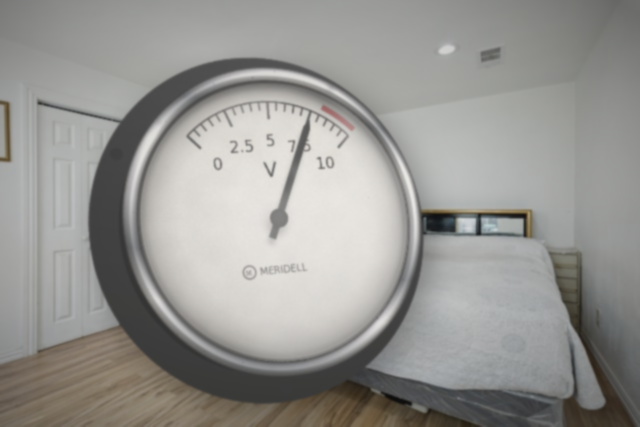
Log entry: 7.5 V
